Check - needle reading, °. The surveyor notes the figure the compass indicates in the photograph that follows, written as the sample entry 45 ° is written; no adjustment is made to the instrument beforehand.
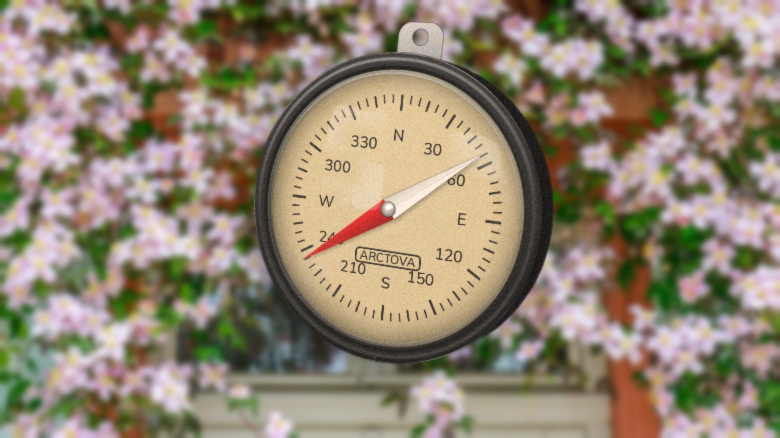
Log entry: 235 °
